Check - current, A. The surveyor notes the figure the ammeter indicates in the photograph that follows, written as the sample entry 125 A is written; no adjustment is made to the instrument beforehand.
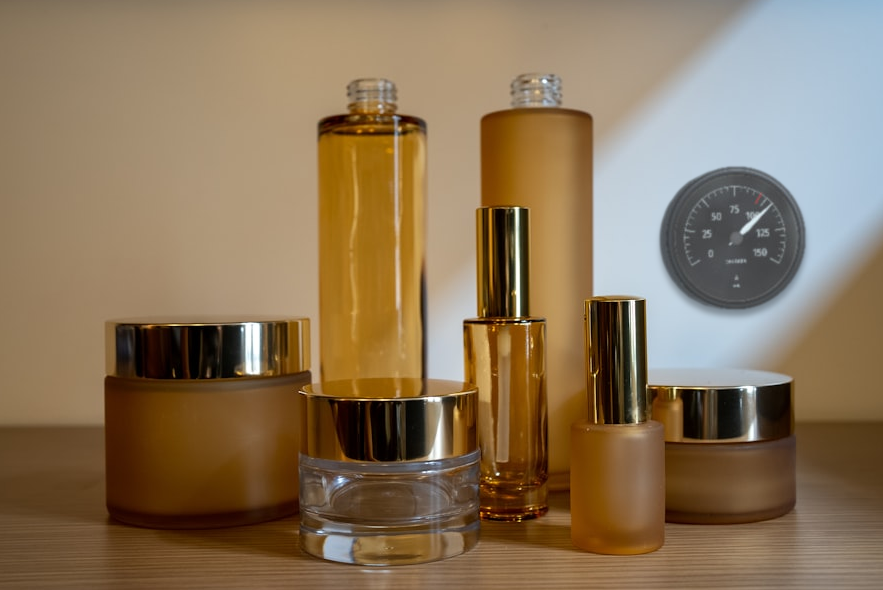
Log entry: 105 A
